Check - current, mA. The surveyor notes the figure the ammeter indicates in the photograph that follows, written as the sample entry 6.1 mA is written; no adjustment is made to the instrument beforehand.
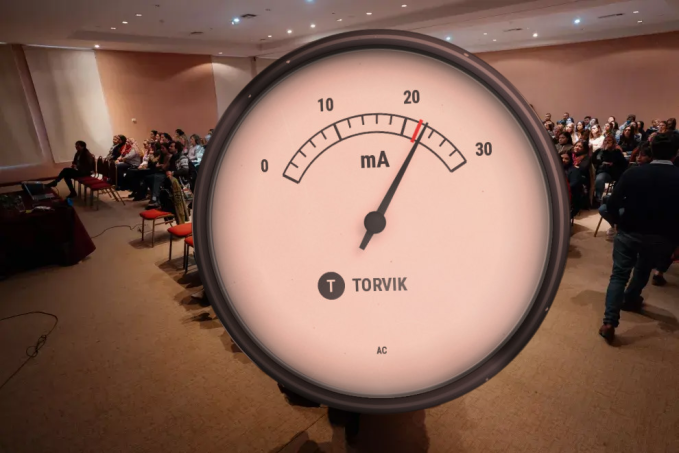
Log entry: 23 mA
